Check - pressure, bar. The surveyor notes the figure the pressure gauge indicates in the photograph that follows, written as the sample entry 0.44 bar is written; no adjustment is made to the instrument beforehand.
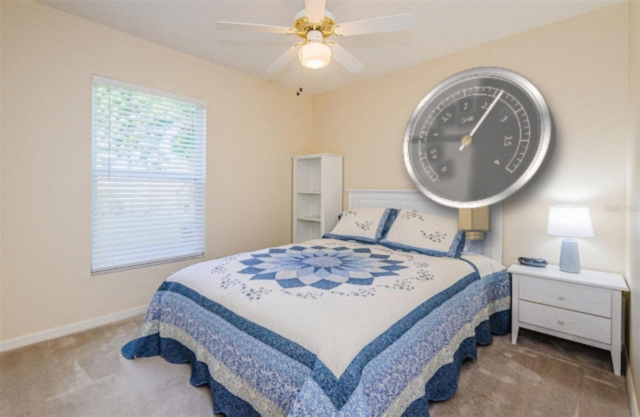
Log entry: 2.6 bar
